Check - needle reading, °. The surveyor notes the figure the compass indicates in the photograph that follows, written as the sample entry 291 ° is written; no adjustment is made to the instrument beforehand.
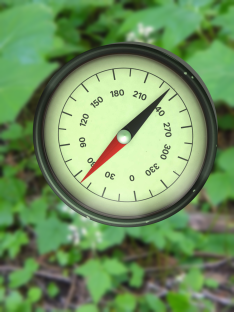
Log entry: 52.5 °
